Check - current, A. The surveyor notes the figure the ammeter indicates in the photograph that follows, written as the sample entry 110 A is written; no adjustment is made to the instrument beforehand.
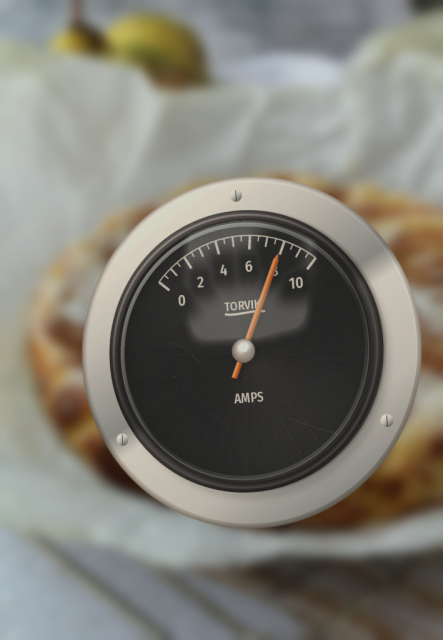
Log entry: 8 A
